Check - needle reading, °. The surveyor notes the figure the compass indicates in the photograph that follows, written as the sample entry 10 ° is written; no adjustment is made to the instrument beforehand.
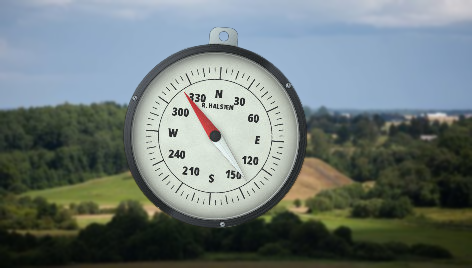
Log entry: 320 °
